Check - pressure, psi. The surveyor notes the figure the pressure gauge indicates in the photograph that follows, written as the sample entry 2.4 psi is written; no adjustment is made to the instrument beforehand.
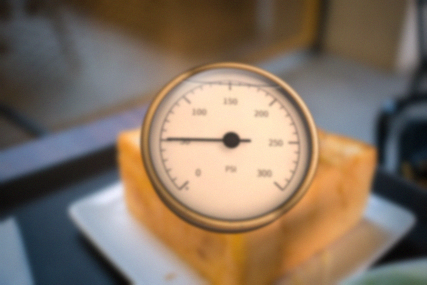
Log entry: 50 psi
